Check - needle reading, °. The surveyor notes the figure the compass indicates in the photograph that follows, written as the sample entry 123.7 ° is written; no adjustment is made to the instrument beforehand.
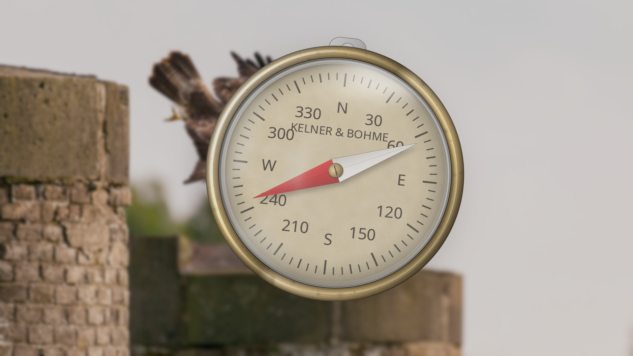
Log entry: 245 °
